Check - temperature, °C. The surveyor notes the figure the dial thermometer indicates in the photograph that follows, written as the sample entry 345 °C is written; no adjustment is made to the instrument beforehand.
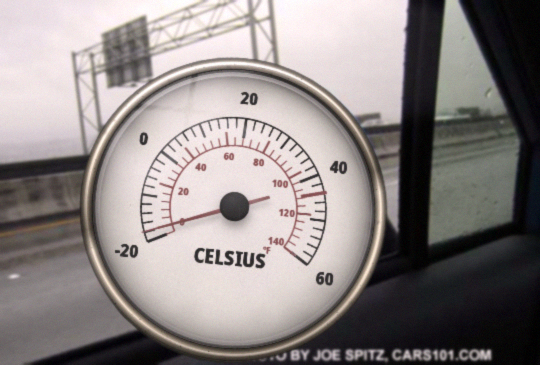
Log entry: -18 °C
